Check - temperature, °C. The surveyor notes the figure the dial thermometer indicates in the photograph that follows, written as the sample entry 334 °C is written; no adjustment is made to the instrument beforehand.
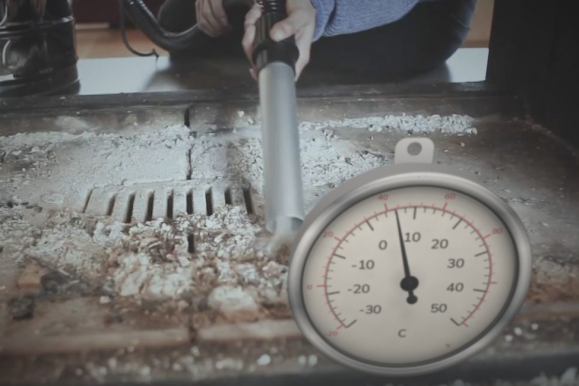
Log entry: 6 °C
